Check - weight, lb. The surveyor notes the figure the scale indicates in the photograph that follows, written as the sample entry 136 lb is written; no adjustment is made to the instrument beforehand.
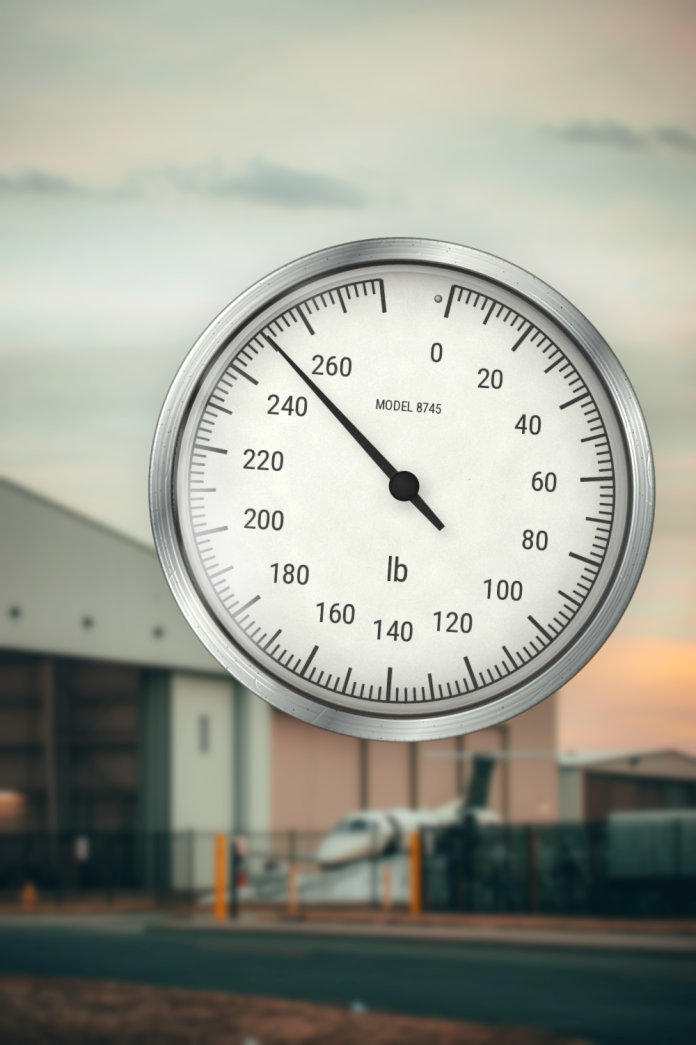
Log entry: 250 lb
